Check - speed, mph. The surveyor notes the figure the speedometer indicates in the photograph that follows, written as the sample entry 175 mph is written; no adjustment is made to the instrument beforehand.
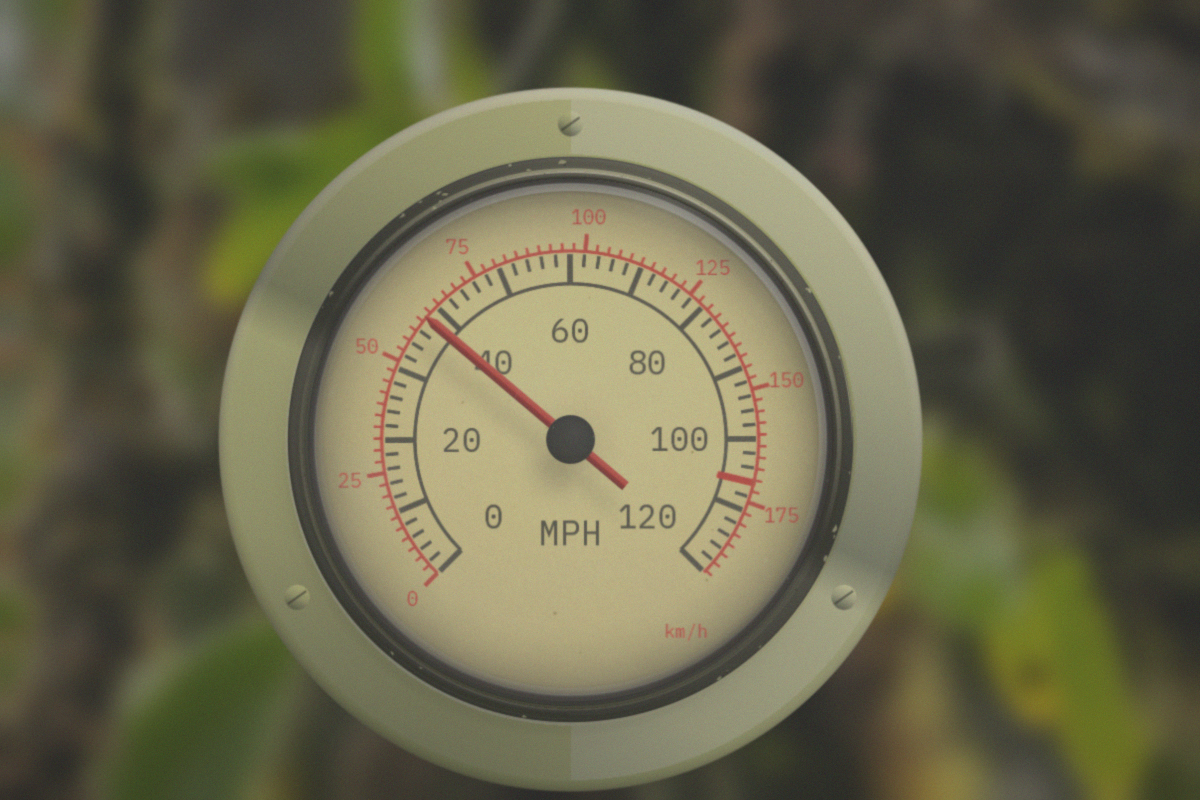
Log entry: 38 mph
